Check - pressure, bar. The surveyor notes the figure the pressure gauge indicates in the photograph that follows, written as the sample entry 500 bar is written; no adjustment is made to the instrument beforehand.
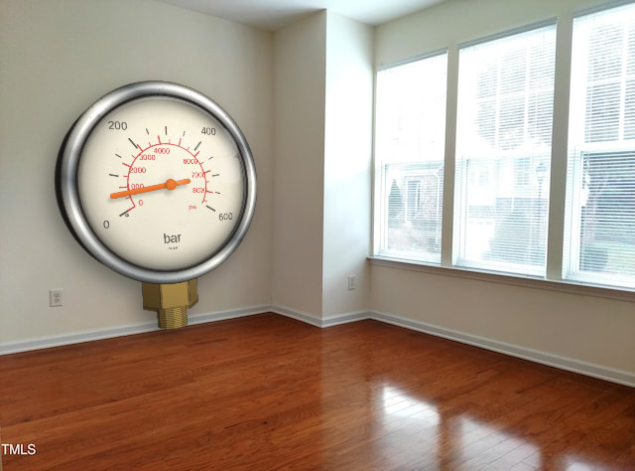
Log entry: 50 bar
